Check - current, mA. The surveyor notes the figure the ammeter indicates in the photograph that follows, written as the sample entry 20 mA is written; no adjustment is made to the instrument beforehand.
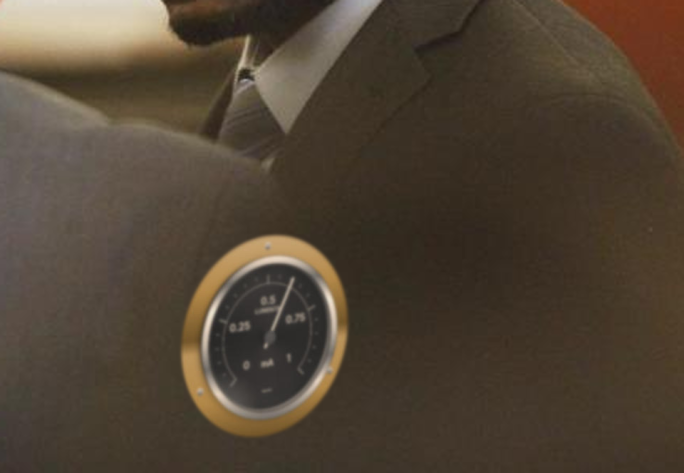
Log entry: 0.6 mA
